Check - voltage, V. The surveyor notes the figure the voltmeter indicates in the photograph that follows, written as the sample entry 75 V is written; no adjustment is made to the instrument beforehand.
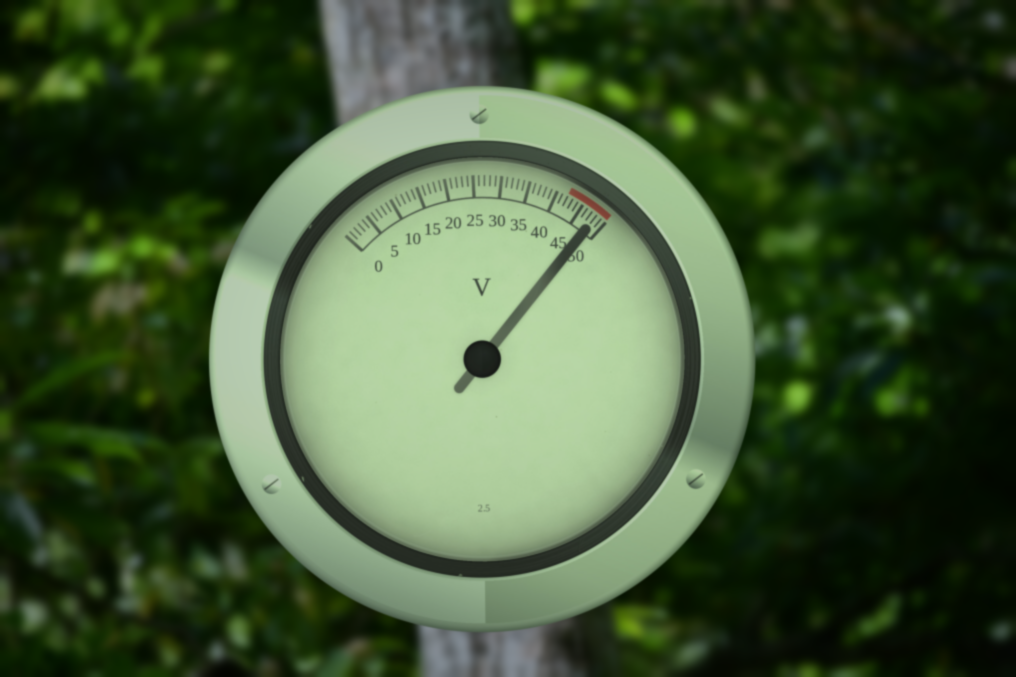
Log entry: 48 V
